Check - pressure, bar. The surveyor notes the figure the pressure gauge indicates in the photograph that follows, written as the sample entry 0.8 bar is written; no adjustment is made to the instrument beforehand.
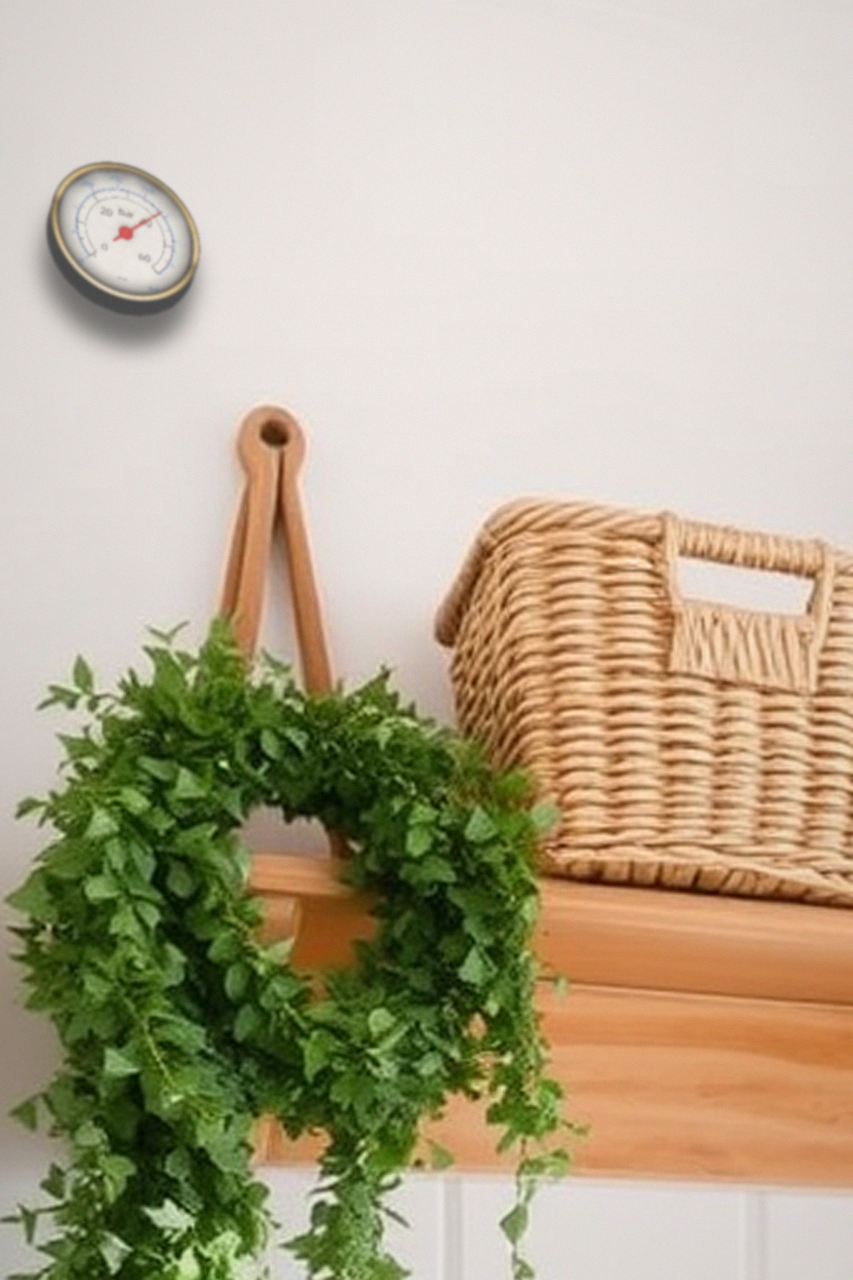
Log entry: 40 bar
